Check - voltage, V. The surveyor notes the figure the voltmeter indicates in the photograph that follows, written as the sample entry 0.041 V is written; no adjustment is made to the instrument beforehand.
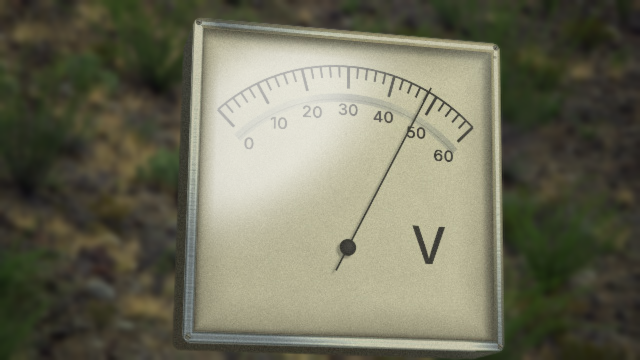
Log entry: 48 V
